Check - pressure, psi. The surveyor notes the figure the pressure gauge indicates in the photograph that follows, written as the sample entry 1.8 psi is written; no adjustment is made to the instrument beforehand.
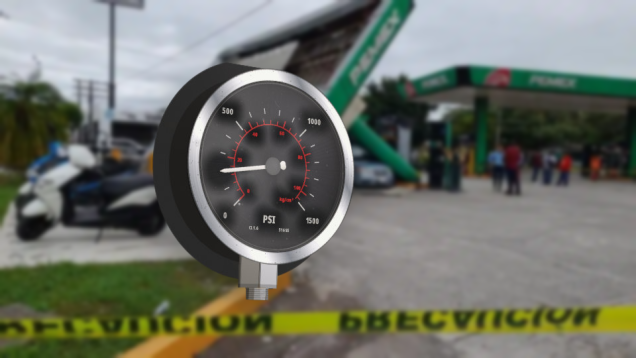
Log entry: 200 psi
